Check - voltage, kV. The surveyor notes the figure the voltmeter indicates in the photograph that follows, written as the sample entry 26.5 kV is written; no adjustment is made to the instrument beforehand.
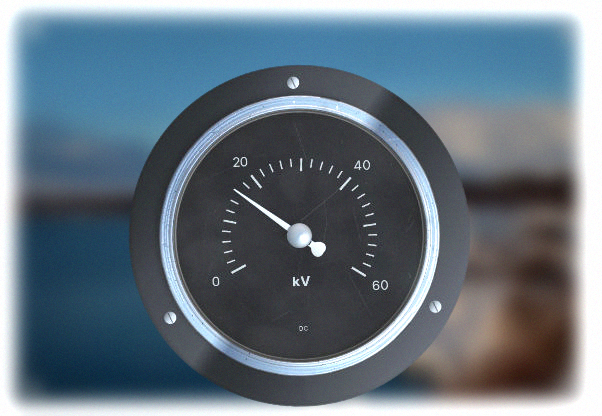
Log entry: 16 kV
